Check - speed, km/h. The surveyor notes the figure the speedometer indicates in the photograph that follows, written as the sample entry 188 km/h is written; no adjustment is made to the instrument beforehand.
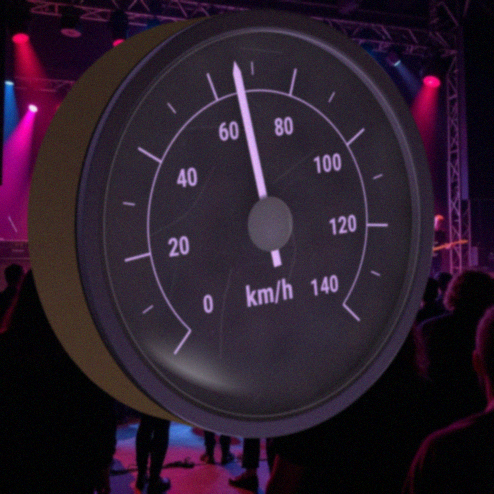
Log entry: 65 km/h
